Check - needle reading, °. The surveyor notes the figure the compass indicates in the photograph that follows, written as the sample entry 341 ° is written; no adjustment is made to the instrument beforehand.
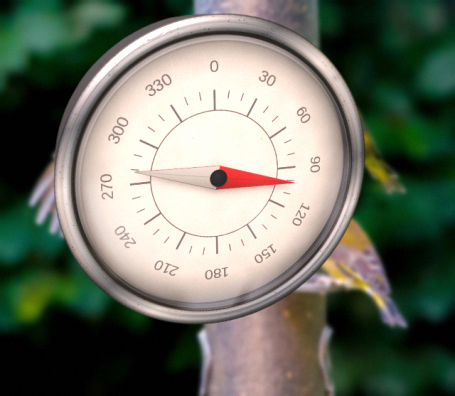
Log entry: 100 °
